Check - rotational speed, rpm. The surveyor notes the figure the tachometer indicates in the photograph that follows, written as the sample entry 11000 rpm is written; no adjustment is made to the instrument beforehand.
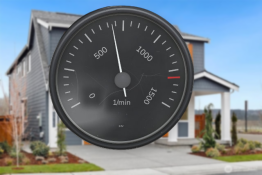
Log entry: 675 rpm
